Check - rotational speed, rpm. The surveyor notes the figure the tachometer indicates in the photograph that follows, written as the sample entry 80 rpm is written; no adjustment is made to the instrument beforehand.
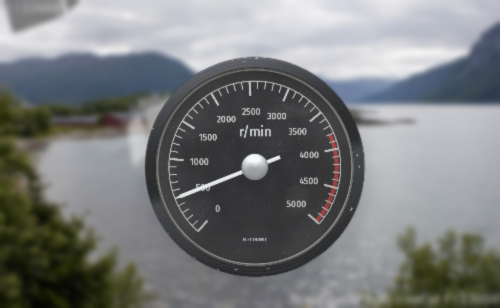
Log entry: 500 rpm
